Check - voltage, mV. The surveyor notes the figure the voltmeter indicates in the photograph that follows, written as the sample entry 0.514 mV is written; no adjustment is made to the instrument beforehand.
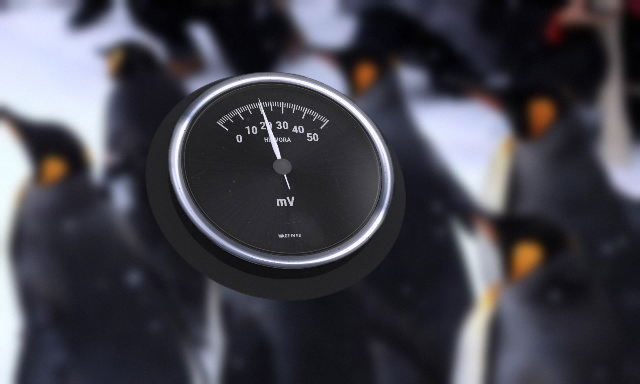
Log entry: 20 mV
